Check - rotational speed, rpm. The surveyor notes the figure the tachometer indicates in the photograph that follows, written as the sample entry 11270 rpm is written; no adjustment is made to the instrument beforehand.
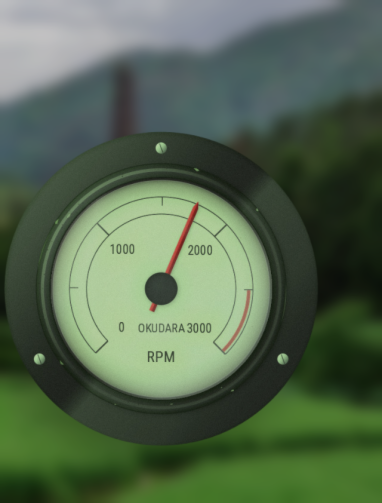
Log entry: 1750 rpm
